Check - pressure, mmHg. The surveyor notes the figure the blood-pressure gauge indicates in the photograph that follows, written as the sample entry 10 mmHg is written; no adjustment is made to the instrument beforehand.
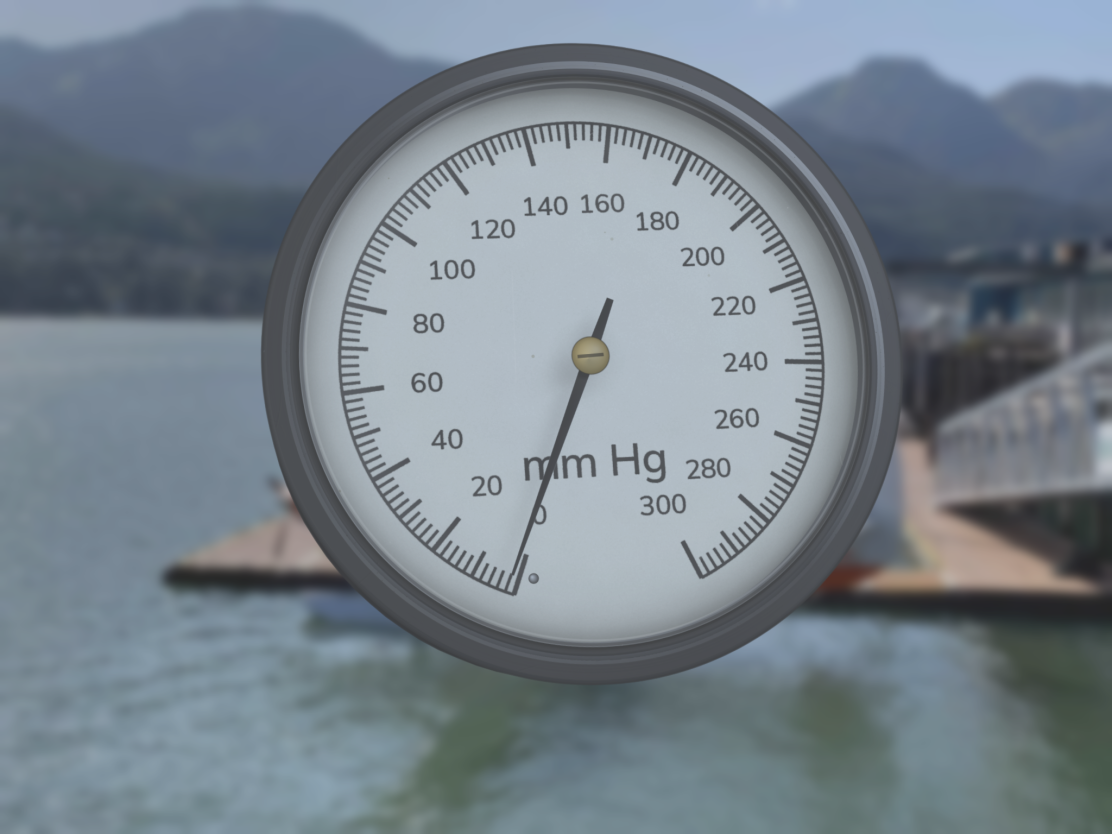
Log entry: 2 mmHg
